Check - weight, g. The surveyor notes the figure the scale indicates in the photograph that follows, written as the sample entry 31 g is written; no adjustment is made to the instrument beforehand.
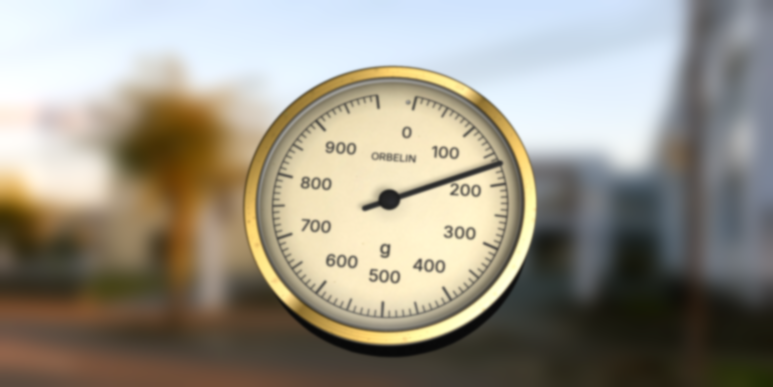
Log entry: 170 g
